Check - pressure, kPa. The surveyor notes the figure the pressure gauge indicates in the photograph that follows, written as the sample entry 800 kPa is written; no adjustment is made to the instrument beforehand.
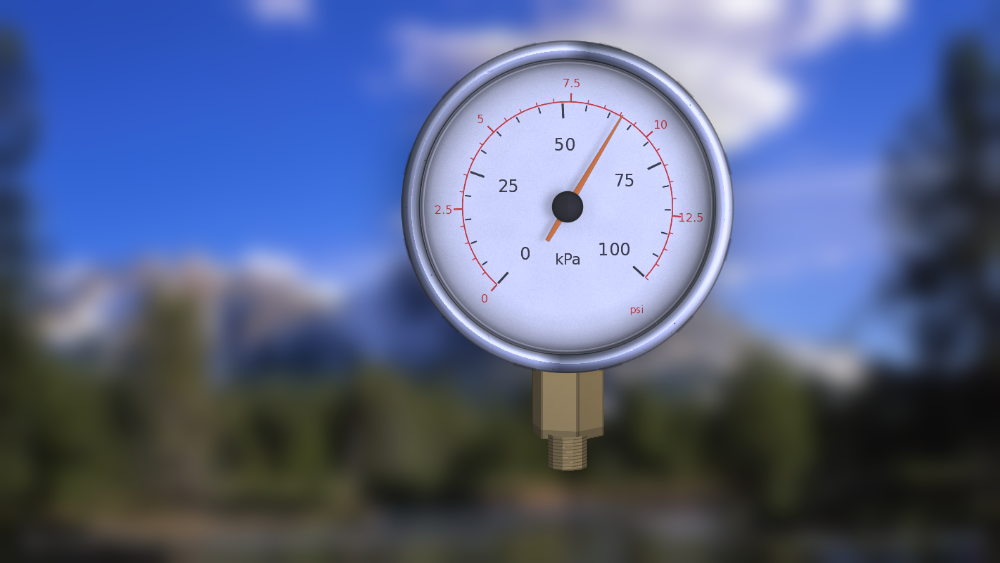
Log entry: 62.5 kPa
